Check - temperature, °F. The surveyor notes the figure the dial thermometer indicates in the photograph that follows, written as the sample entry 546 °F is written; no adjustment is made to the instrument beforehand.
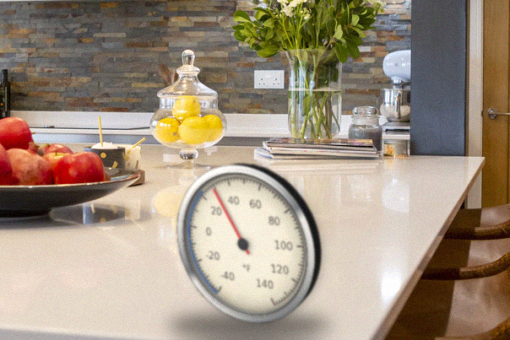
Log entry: 30 °F
